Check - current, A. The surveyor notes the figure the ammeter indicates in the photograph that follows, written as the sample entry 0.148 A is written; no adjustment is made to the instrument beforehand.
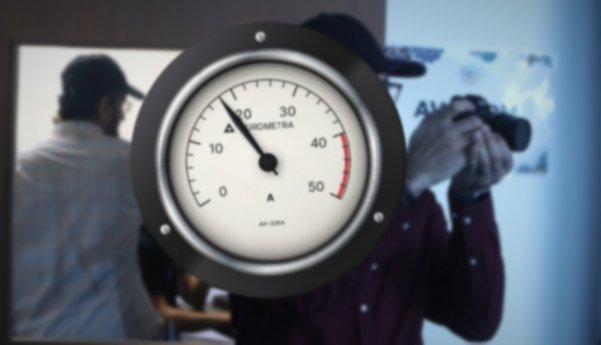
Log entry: 18 A
